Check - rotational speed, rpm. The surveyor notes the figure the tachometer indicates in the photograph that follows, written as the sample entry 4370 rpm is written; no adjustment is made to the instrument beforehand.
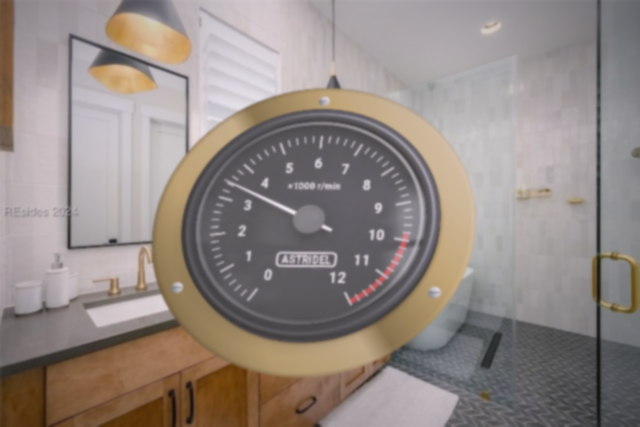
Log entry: 3400 rpm
